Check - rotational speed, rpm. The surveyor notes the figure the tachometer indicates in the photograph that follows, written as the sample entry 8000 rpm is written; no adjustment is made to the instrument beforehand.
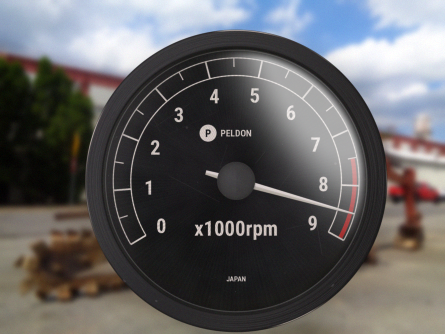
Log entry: 8500 rpm
